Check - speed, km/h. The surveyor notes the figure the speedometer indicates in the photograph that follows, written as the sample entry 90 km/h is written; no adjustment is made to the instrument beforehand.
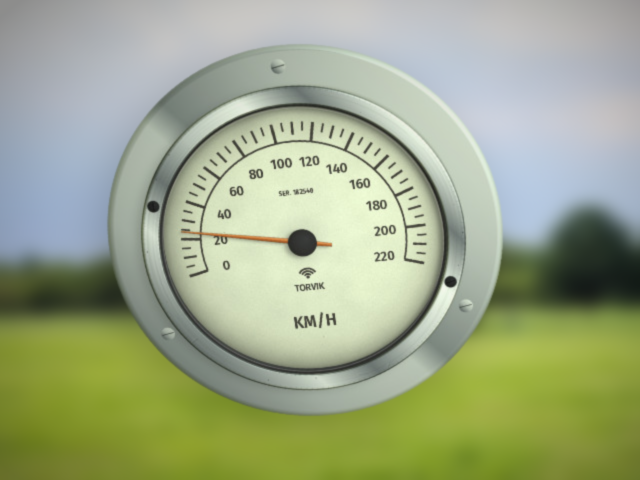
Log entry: 25 km/h
